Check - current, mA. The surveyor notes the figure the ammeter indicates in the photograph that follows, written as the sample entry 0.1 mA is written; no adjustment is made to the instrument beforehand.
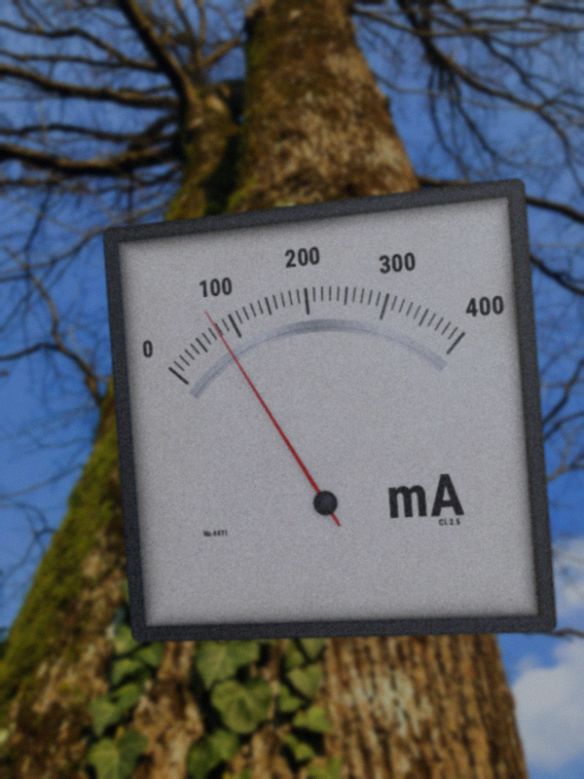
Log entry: 80 mA
